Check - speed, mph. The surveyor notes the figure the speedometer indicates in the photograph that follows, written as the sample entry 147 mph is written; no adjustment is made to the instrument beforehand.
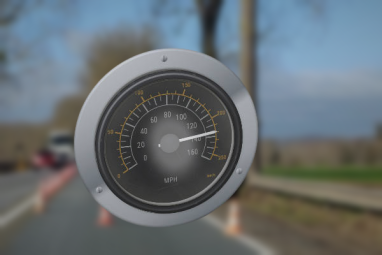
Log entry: 135 mph
